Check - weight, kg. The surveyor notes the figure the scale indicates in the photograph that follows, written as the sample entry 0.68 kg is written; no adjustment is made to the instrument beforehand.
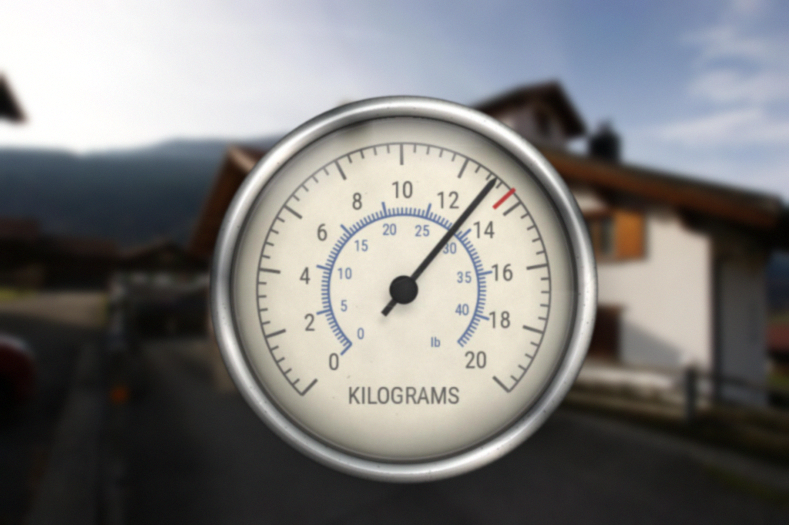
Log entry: 13 kg
